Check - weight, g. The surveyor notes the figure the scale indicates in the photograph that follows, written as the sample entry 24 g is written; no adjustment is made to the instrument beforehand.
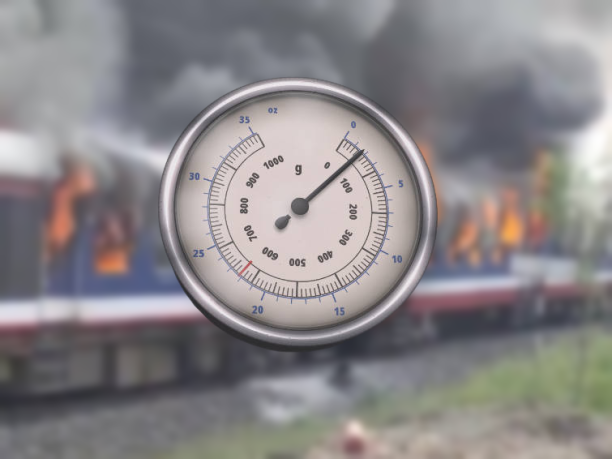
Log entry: 50 g
